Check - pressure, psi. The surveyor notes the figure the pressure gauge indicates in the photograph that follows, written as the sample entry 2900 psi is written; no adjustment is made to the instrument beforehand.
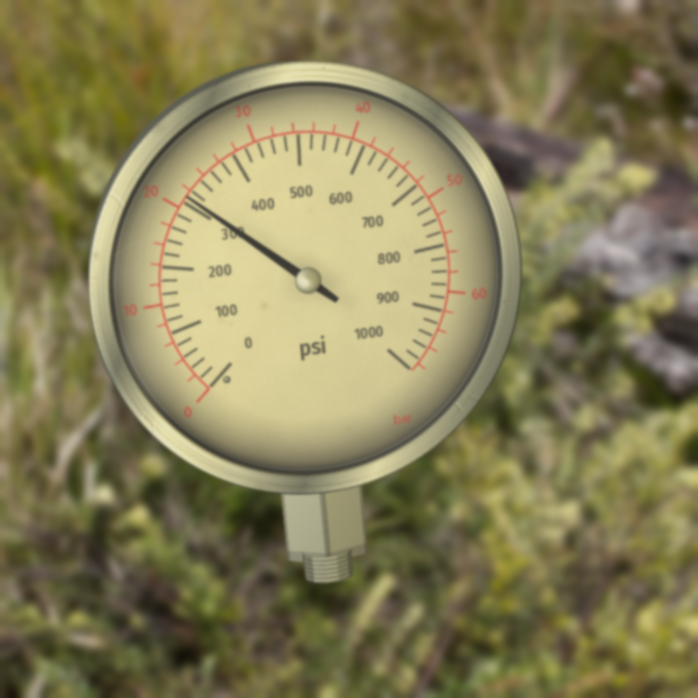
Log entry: 310 psi
